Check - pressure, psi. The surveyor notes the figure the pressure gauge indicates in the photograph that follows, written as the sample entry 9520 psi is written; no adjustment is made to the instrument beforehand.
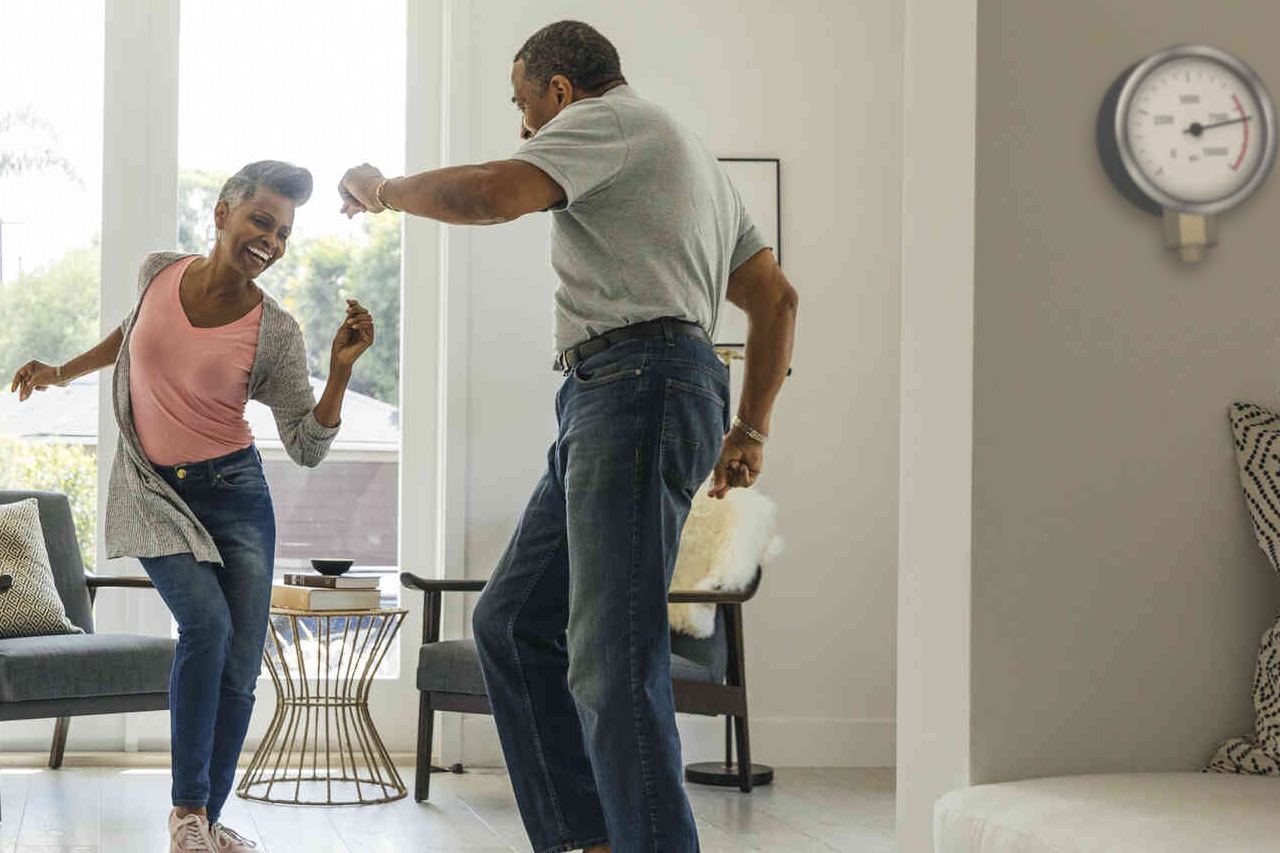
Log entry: 8000 psi
